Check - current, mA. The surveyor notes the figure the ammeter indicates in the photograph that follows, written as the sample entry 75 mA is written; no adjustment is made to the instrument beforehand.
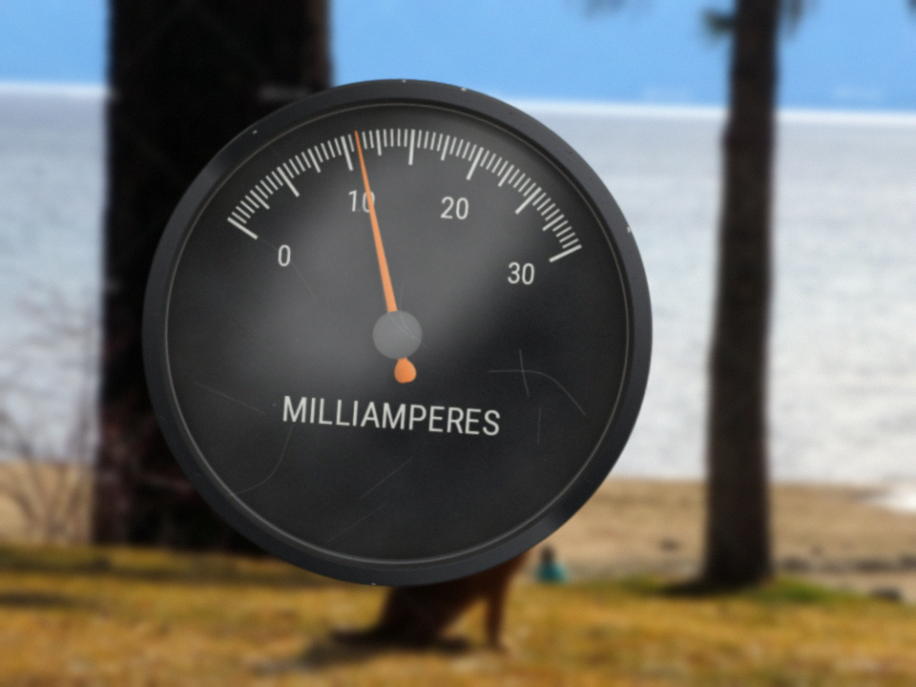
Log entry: 11 mA
